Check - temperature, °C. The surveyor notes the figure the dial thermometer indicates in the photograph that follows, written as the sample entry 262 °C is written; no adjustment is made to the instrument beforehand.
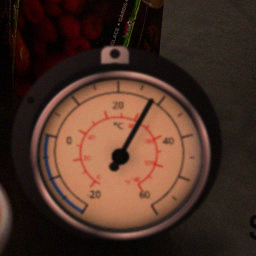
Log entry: 27.5 °C
